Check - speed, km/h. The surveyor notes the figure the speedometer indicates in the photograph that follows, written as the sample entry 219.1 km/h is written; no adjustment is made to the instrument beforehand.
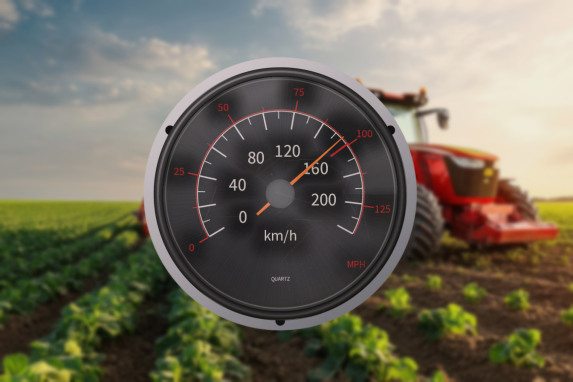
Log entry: 155 km/h
